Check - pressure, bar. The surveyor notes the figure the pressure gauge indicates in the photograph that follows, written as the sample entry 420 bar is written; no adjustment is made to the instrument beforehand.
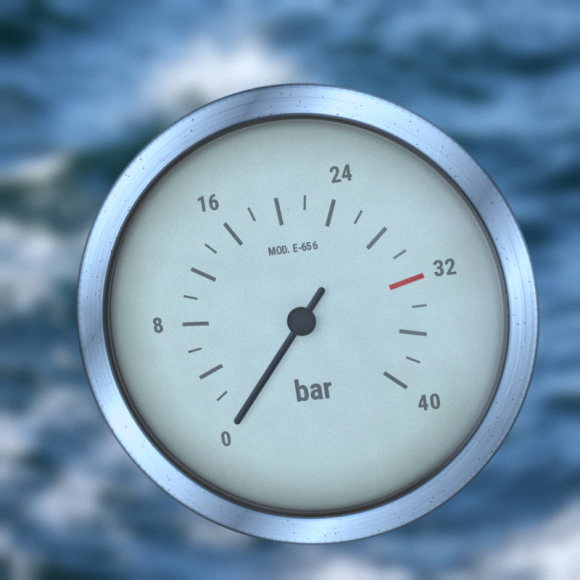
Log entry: 0 bar
